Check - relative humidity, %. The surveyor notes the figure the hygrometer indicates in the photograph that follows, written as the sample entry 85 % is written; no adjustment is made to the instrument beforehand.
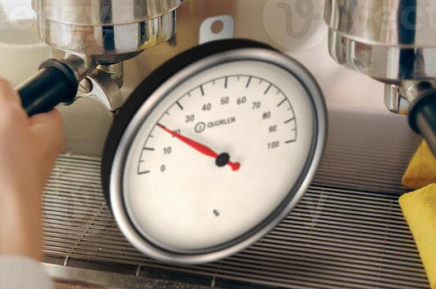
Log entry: 20 %
